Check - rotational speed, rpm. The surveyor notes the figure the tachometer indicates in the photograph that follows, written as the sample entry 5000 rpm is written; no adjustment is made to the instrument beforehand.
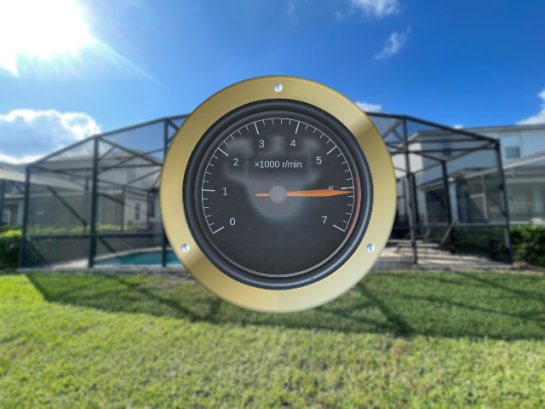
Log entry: 6100 rpm
